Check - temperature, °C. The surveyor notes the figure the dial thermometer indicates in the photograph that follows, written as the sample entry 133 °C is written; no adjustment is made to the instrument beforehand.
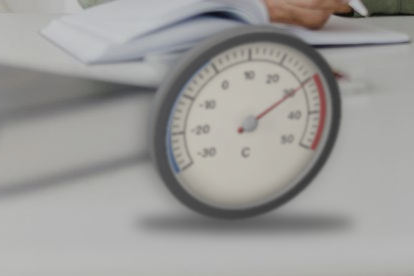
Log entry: 30 °C
